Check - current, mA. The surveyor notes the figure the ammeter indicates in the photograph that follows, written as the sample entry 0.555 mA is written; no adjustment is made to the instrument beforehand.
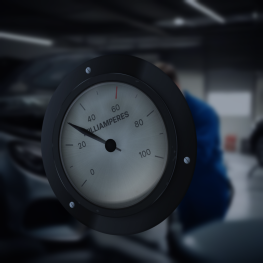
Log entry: 30 mA
